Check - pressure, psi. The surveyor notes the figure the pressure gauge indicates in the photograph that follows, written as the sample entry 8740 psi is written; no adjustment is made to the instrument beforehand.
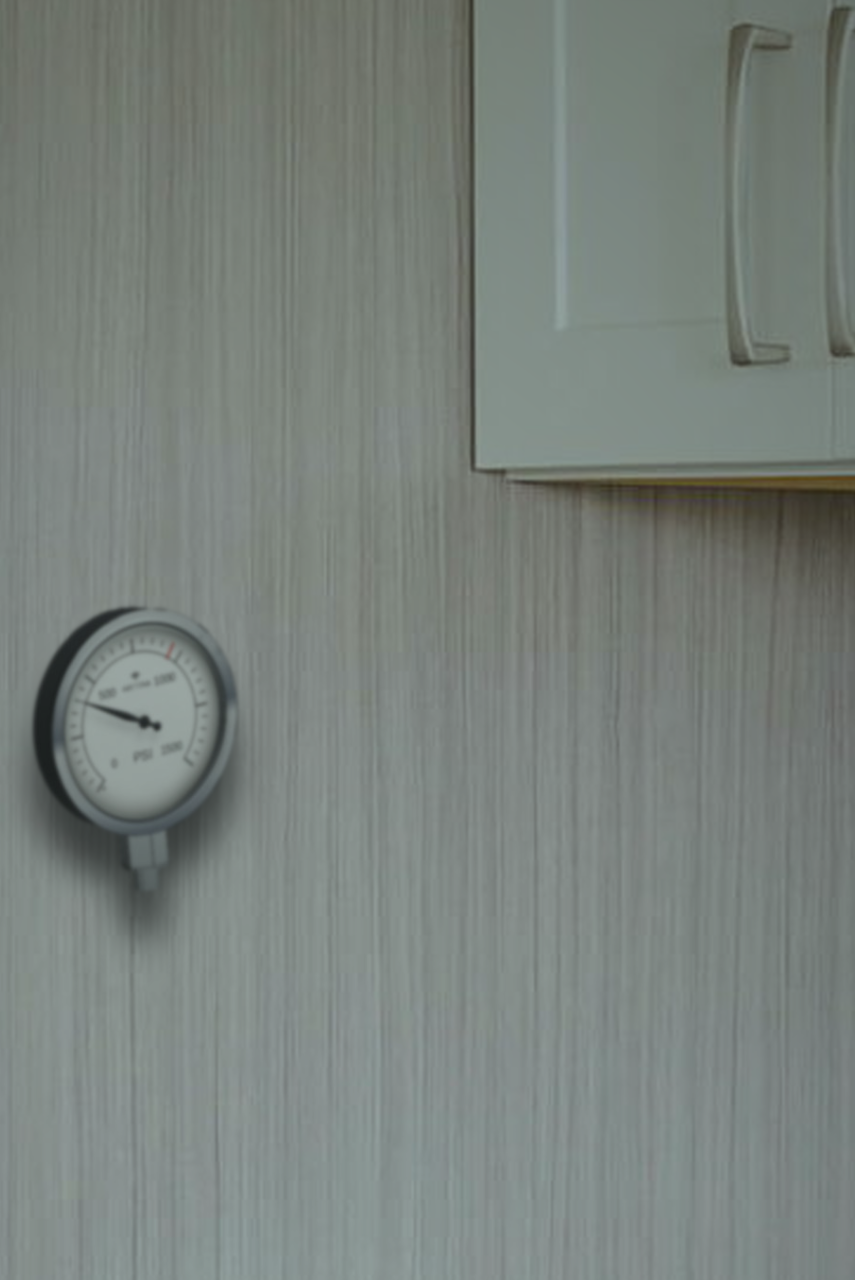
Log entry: 400 psi
